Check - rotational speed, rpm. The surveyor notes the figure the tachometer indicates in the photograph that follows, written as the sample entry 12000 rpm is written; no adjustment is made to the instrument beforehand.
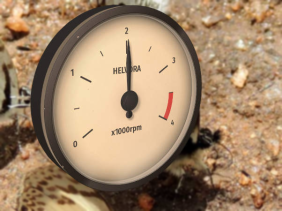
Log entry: 2000 rpm
